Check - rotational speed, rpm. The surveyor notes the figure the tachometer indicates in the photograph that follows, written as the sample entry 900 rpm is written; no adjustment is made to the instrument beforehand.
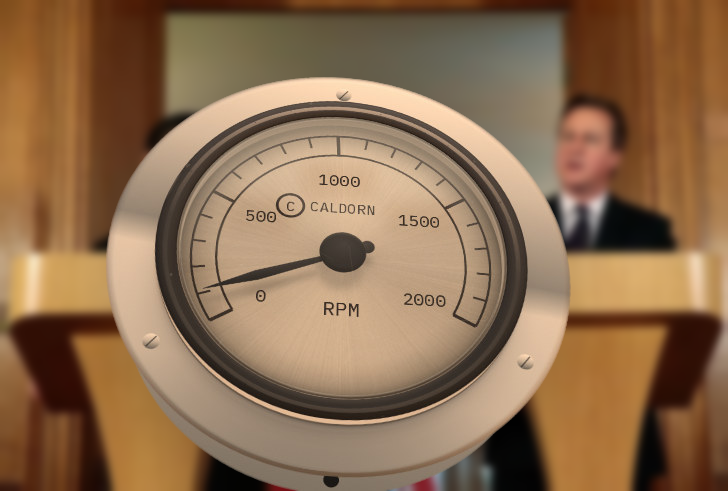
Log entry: 100 rpm
